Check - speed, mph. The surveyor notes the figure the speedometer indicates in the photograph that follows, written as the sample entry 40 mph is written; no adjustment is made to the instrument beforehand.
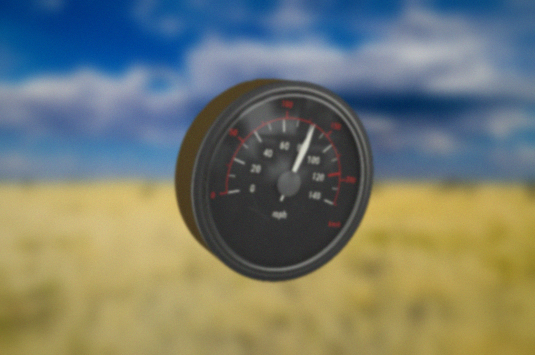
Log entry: 80 mph
